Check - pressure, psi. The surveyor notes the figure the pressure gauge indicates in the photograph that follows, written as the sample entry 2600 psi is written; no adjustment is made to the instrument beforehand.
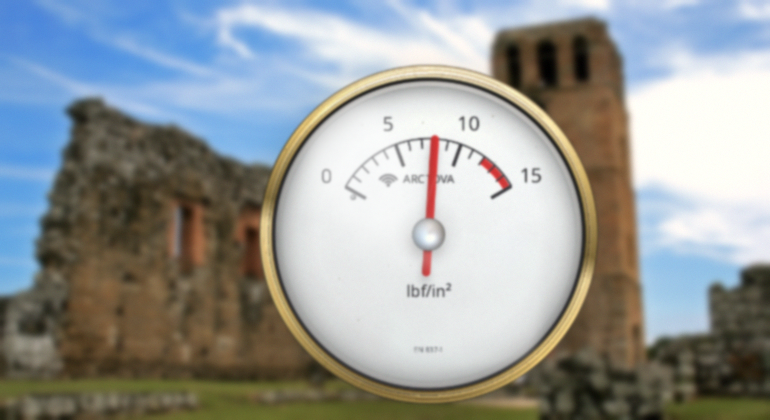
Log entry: 8 psi
